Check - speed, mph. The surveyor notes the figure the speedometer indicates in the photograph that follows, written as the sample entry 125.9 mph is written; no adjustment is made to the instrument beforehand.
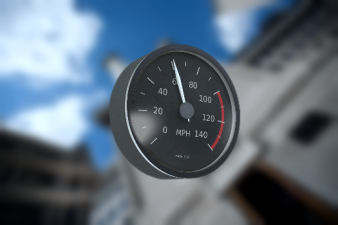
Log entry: 60 mph
